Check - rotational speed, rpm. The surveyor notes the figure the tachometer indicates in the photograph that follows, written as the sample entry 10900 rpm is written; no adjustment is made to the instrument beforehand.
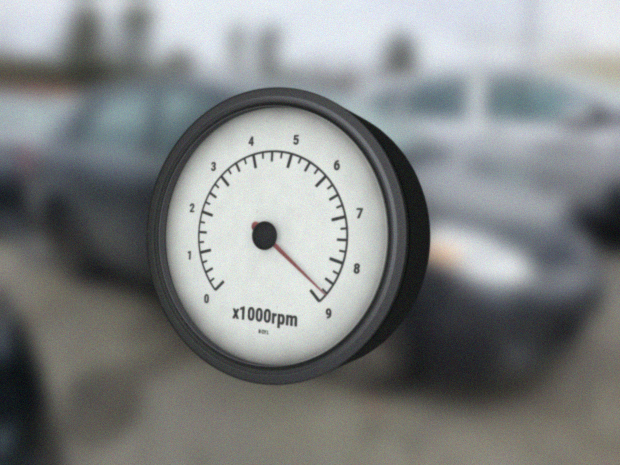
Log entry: 8750 rpm
